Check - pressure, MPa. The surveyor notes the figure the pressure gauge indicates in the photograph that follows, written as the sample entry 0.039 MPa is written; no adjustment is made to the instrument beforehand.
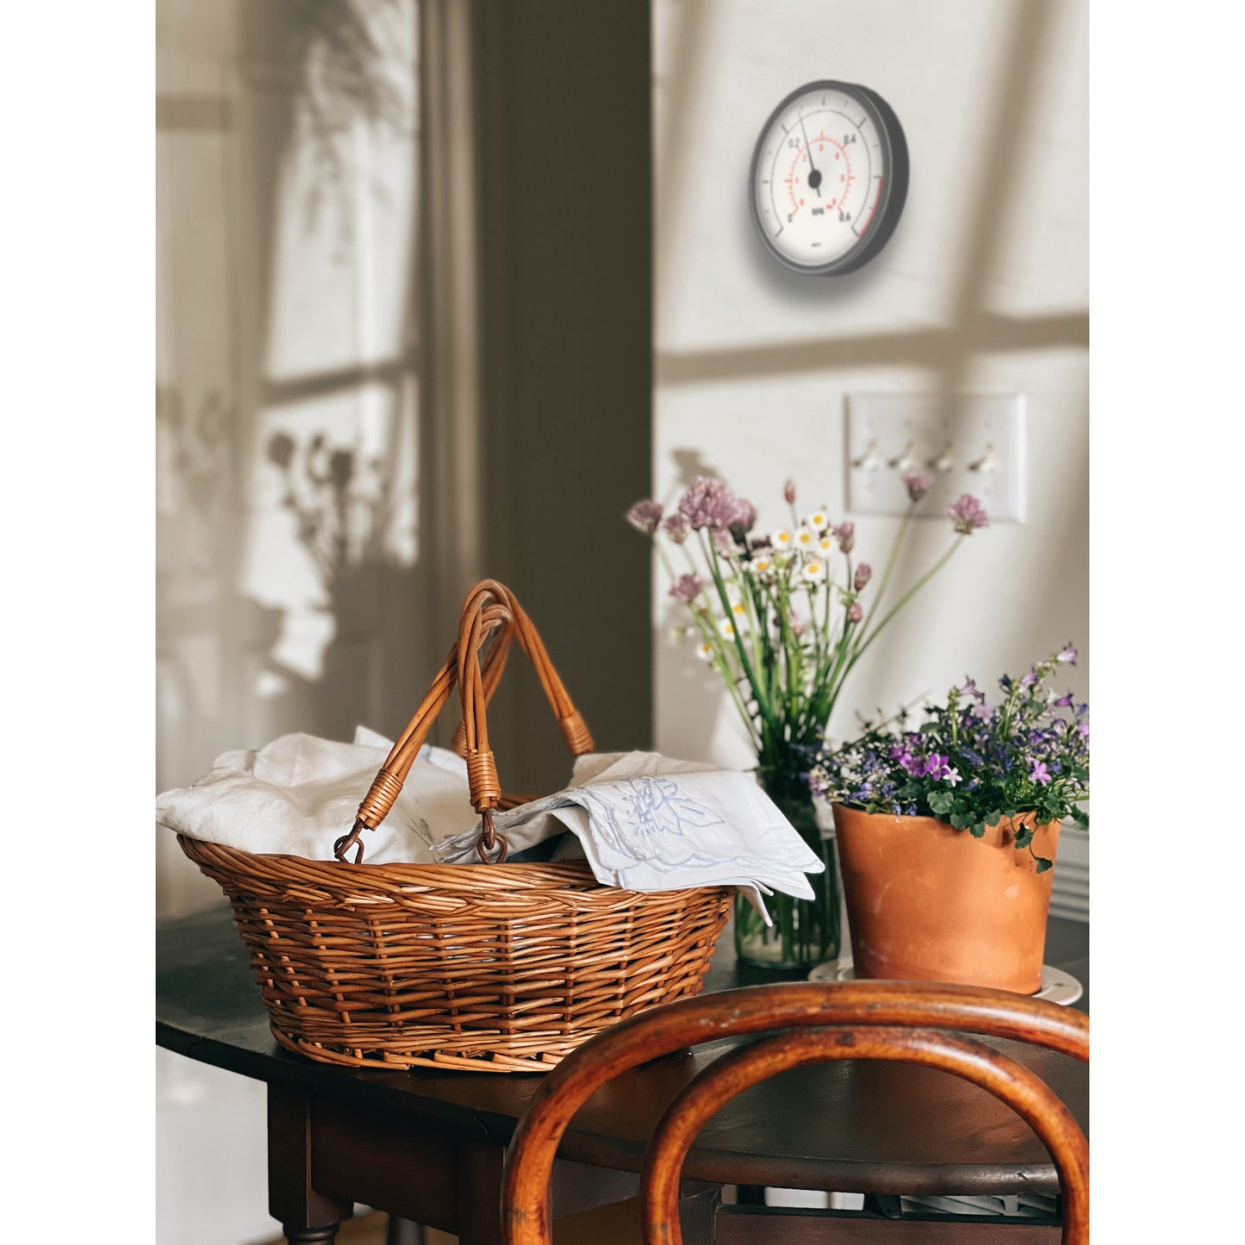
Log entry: 0.25 MPa
